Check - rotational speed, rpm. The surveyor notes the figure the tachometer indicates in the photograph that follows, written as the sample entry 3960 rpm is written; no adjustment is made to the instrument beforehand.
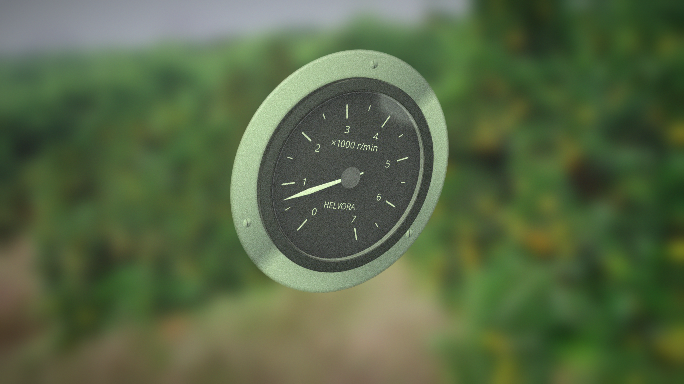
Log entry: 750 rpm
